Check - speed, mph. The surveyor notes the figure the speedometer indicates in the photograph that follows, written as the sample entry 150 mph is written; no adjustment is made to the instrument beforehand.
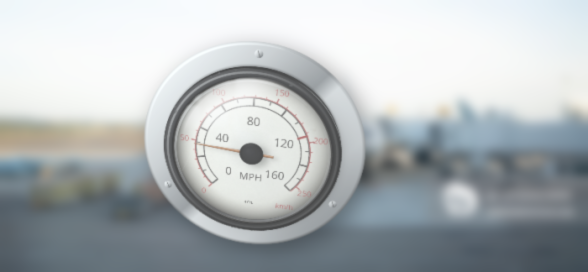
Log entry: 30 mph
